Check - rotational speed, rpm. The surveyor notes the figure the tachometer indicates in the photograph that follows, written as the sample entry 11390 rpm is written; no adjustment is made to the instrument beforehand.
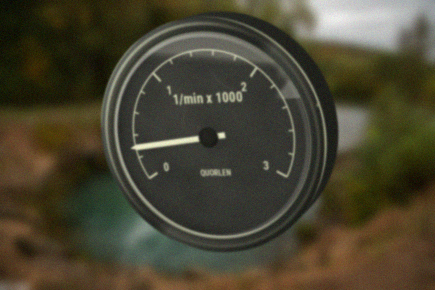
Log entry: 300 rpm
